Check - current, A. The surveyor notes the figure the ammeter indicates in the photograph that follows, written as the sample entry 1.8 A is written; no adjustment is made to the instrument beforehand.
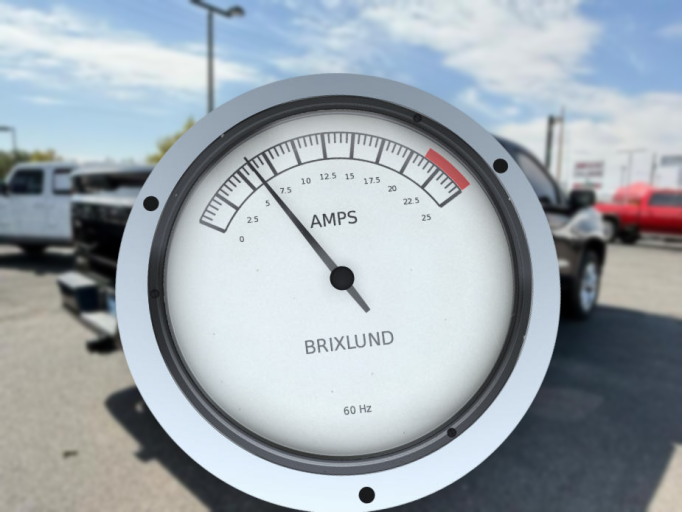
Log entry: 6 A
